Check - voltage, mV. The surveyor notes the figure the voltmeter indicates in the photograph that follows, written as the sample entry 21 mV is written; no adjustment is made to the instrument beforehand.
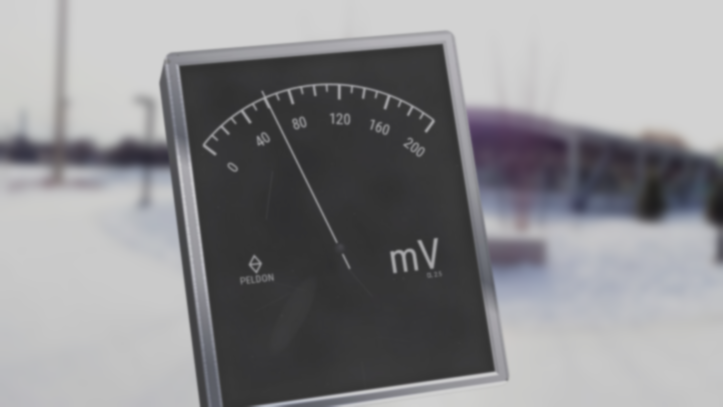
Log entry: 60 mV
